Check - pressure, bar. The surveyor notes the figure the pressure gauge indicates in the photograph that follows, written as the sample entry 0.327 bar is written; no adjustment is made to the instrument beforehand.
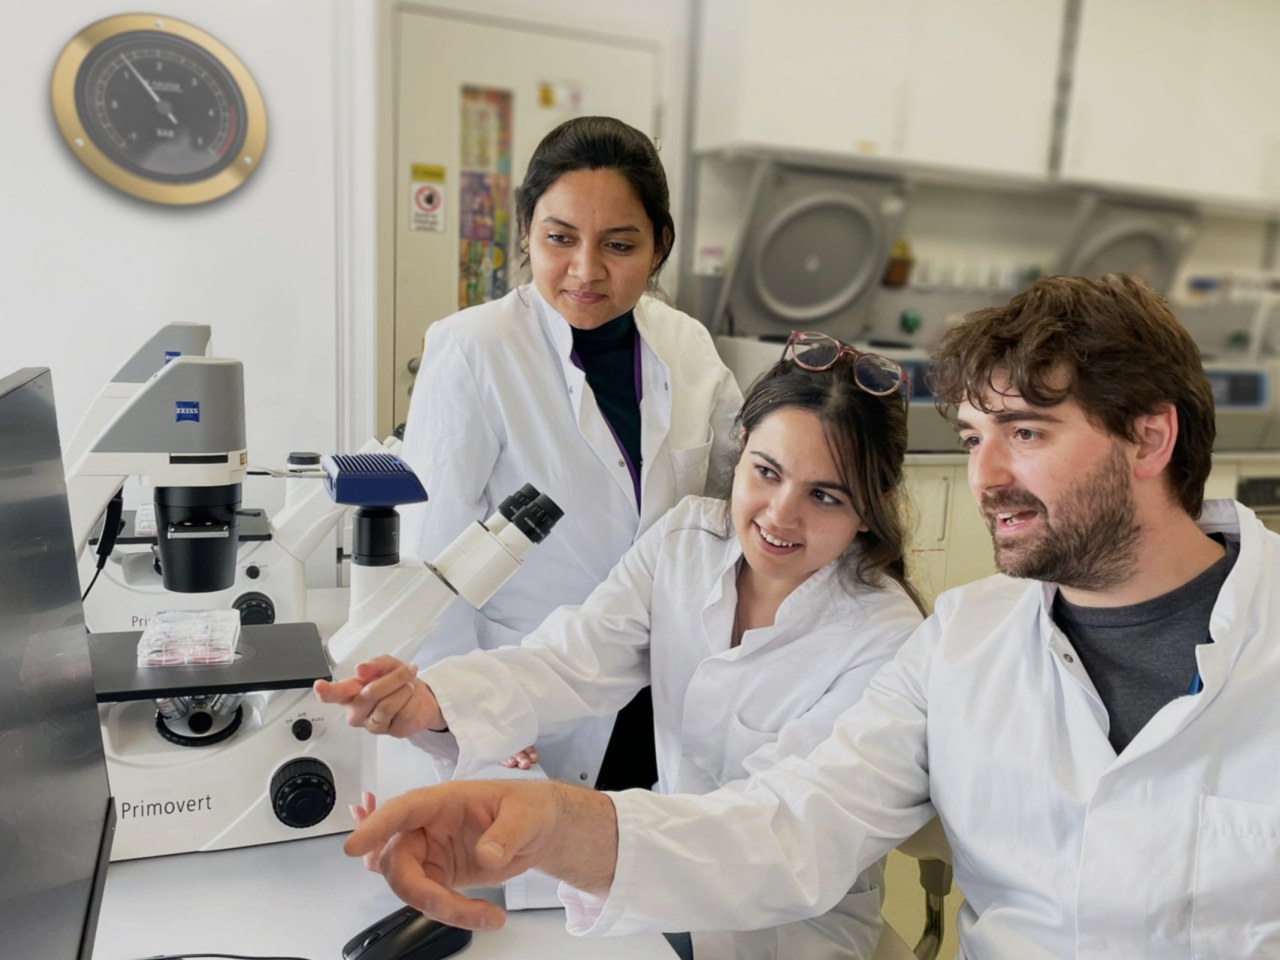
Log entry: 1.25 bar
